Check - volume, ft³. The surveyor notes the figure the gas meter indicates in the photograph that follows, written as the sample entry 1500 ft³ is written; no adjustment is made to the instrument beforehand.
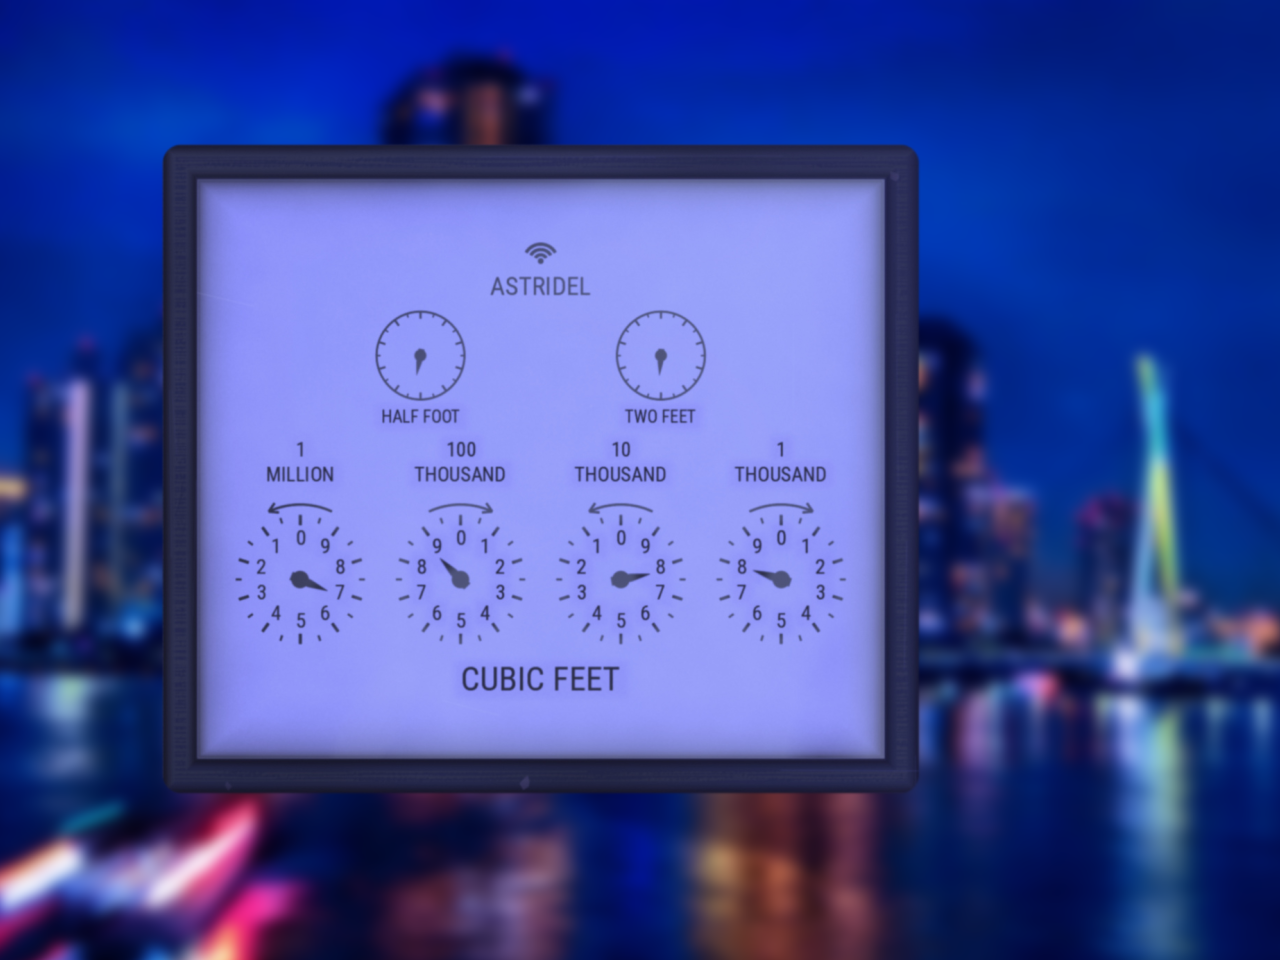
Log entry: 687800 ft³
